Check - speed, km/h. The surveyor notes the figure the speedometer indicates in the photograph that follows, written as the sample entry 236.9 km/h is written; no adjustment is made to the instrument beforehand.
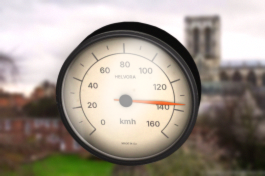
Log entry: 135 km/h
